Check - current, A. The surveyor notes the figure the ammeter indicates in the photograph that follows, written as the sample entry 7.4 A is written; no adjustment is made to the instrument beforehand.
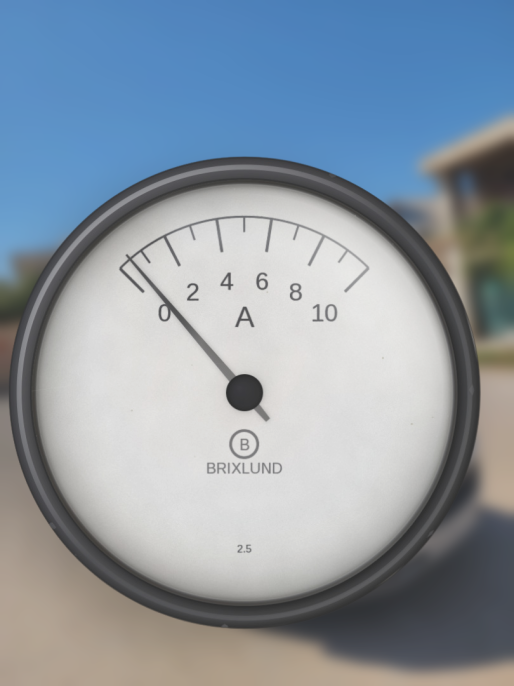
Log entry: 0.5 A
